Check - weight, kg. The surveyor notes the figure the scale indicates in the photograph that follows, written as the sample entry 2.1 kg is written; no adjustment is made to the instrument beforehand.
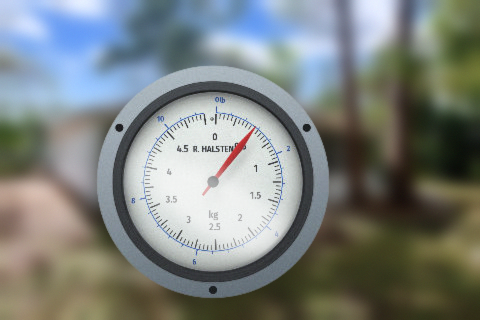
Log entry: 0.5 kg
